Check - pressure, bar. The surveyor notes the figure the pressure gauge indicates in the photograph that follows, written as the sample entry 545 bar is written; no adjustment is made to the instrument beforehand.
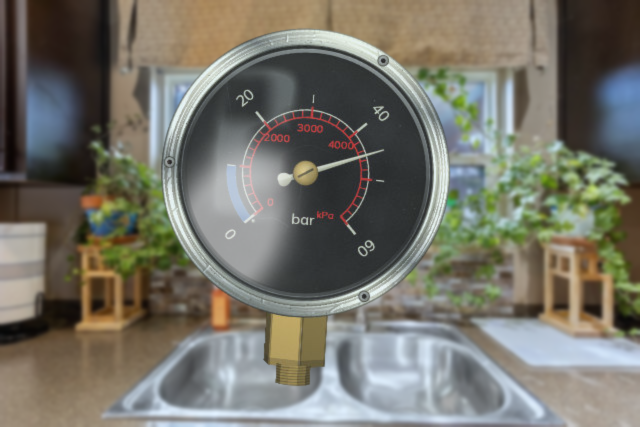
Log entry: 45 bar
